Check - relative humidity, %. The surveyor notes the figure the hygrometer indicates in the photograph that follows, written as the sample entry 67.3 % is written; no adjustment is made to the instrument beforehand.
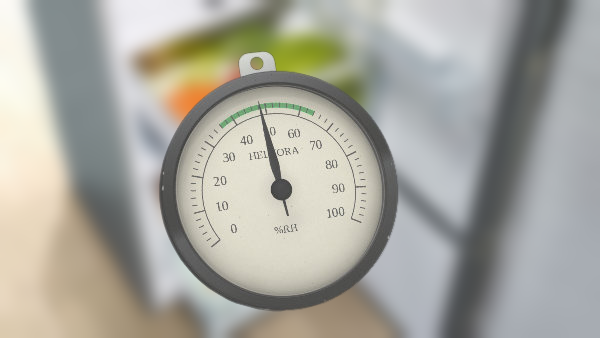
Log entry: 48 %
